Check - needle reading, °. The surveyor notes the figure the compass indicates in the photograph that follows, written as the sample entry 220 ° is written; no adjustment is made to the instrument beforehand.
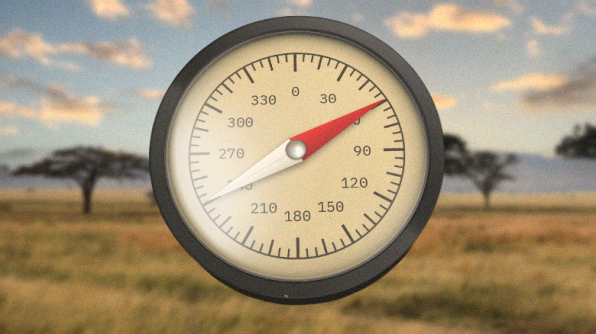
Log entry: 60 °
